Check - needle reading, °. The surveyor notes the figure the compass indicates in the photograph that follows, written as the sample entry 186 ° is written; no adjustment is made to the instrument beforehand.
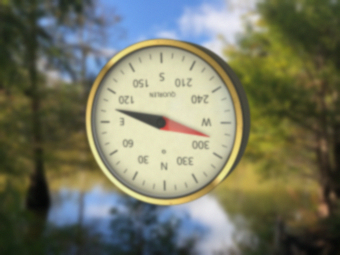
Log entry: 285 °
